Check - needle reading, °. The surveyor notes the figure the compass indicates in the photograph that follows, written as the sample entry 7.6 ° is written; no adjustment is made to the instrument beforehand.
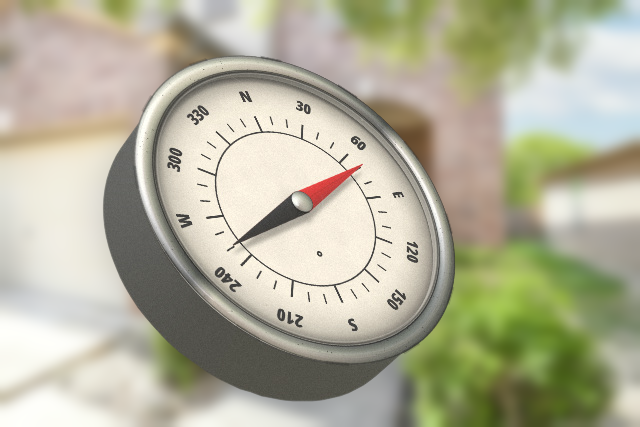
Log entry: 70 °
